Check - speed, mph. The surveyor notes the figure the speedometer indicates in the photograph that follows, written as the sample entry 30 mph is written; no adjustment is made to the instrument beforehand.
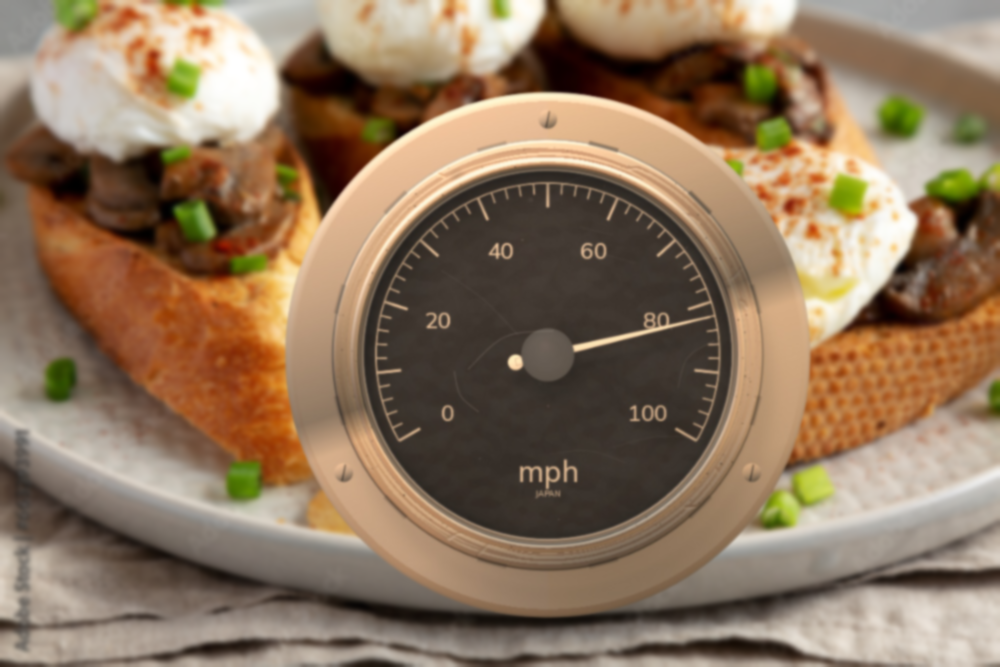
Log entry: 82 mph
